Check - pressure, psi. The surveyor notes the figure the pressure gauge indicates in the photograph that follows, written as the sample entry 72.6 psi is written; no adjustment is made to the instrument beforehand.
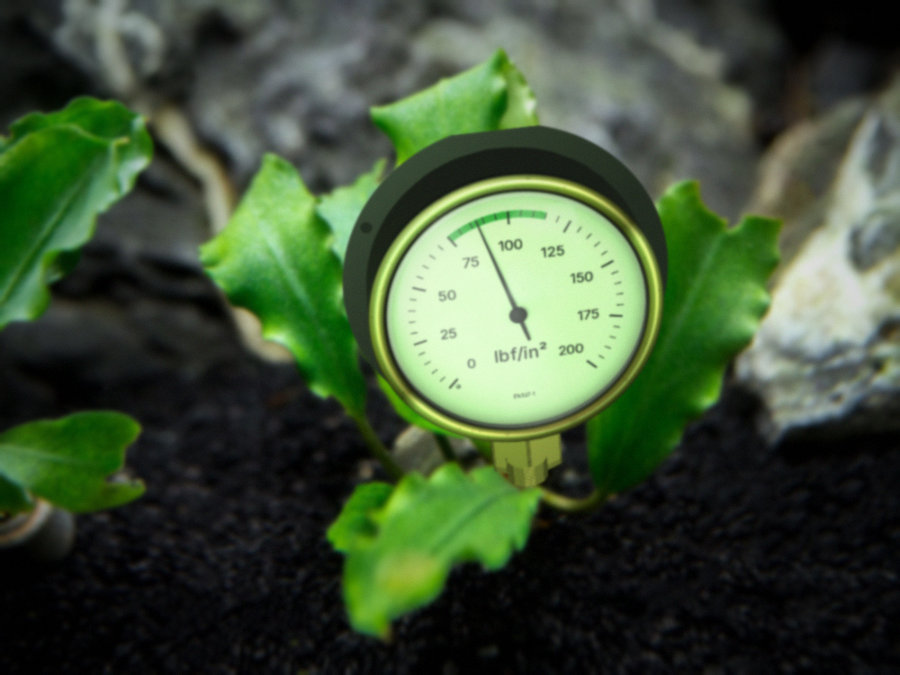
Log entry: 87.5 psi
